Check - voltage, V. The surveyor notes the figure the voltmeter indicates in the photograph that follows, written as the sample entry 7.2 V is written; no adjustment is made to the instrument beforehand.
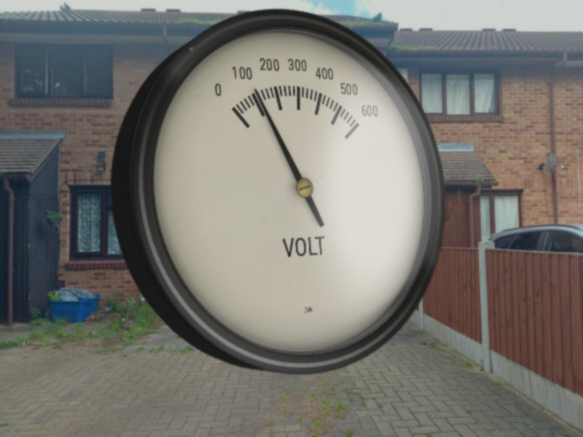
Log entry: 100 V
